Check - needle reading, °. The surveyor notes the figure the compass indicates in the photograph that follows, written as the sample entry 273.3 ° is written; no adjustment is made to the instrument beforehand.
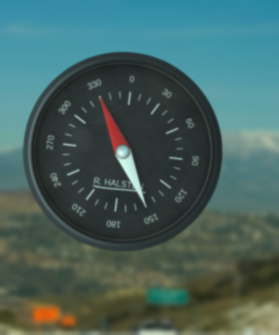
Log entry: 330 °
